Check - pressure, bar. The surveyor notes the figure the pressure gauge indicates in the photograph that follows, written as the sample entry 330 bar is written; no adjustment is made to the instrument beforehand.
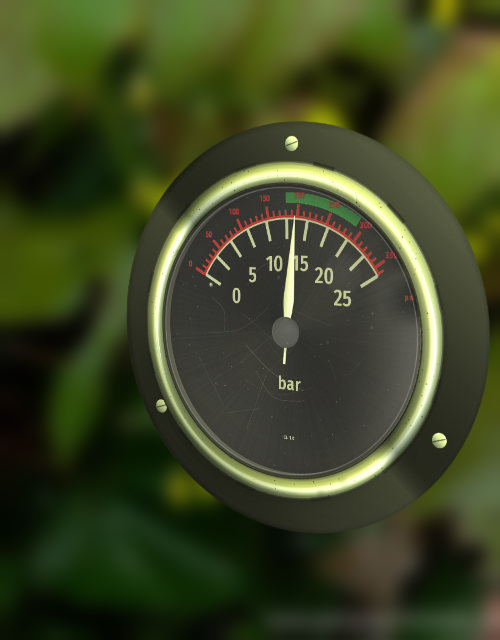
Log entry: 13.75 bar
